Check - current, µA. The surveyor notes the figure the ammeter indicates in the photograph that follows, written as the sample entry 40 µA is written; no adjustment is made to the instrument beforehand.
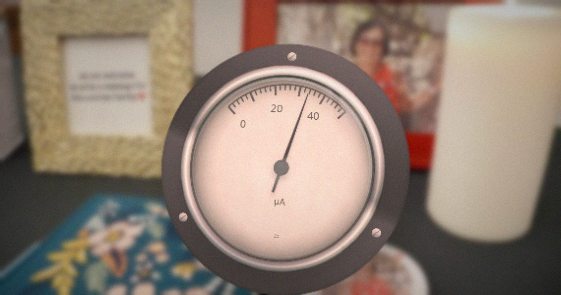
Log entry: 34 µA
